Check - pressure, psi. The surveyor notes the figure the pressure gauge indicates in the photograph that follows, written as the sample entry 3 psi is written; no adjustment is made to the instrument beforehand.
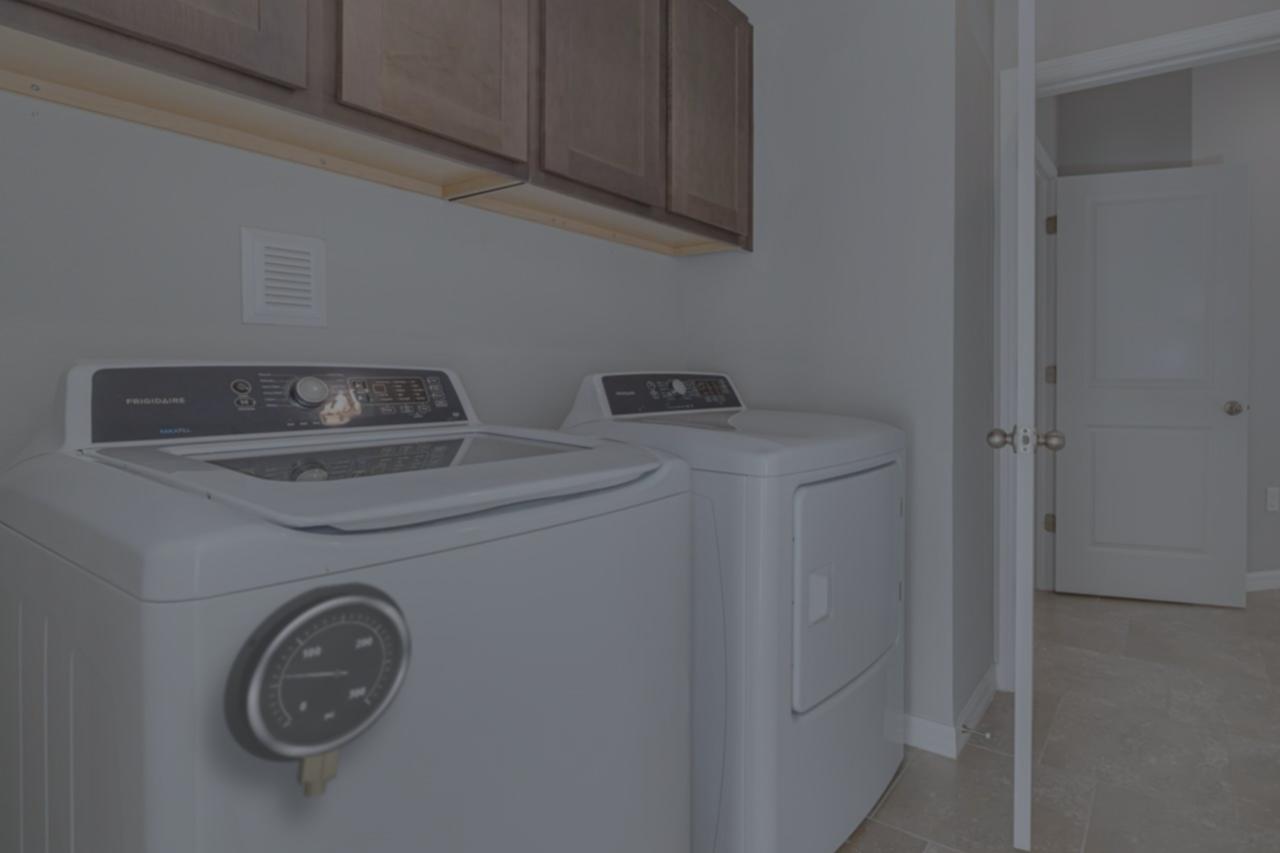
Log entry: 60 psi
